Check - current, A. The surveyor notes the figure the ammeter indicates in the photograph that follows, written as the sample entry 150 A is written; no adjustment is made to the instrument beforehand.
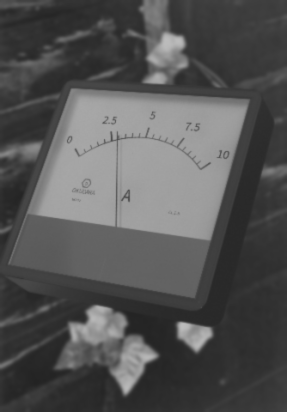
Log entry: 3 A
